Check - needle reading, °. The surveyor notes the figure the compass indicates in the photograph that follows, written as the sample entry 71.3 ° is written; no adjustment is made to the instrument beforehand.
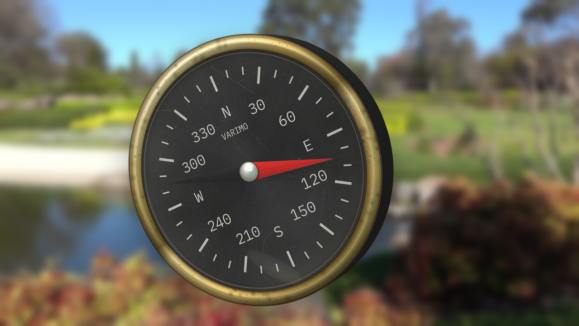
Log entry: 105 °
